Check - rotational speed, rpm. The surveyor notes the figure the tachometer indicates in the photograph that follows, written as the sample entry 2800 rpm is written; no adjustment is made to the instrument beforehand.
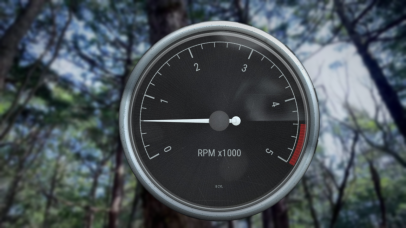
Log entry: 600 rpm
